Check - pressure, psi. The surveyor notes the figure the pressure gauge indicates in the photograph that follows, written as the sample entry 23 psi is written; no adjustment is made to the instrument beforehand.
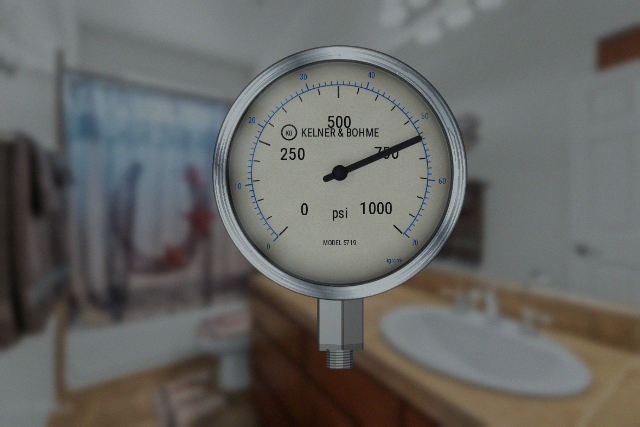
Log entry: 750 psi
